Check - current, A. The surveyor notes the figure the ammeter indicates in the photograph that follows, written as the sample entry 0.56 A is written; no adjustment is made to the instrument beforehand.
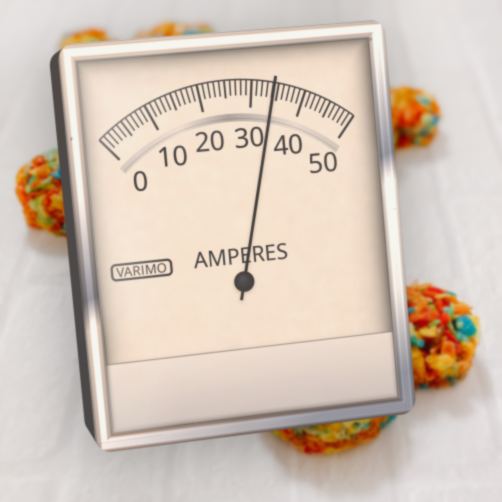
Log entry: 34 A
